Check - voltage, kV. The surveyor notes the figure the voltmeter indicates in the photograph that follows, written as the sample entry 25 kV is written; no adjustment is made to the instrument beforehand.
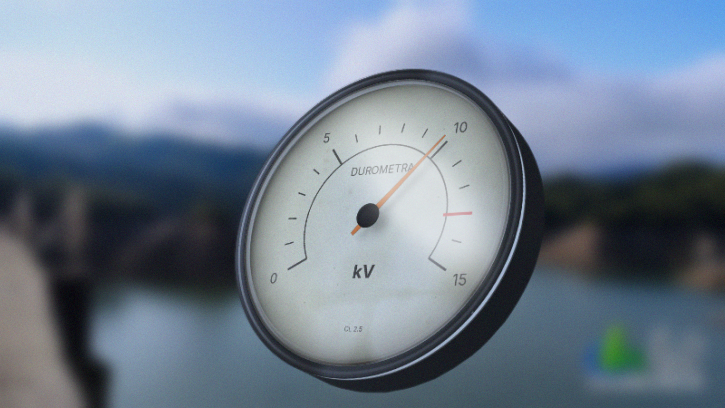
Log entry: 10 kV
